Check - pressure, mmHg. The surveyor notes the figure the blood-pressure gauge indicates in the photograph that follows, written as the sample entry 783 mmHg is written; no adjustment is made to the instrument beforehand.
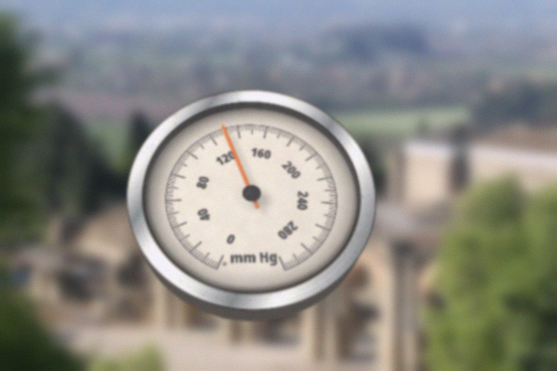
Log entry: 130 mmHg
